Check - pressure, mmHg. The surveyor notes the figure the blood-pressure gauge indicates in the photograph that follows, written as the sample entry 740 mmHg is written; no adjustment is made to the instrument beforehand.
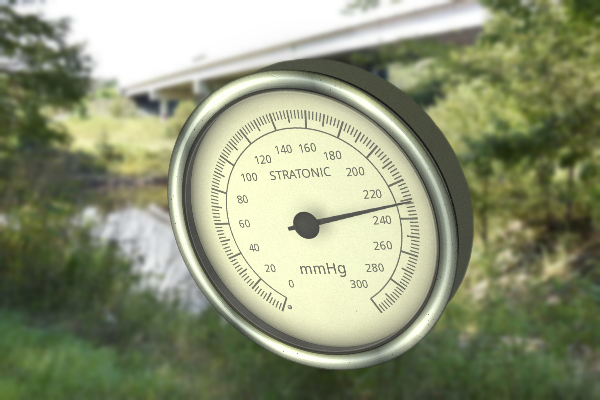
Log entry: 230 mmHg
